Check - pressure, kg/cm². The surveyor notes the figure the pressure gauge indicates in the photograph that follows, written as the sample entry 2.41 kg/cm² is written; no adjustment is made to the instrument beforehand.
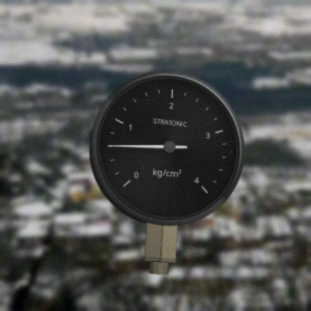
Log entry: 0.6 kg/cm²
